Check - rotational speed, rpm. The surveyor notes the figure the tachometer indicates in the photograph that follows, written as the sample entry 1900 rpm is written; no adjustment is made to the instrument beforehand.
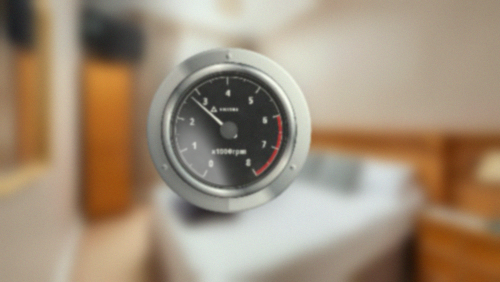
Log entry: 2750 rpm
